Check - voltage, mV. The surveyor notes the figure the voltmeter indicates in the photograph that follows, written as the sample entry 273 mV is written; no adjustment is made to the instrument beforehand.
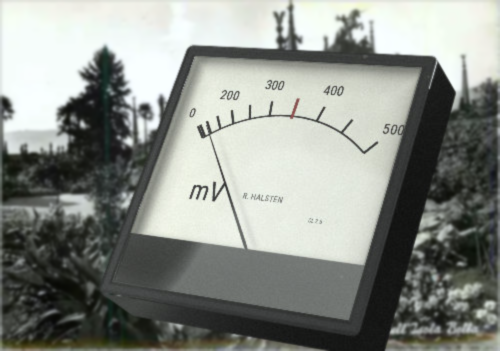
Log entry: 100 mV
